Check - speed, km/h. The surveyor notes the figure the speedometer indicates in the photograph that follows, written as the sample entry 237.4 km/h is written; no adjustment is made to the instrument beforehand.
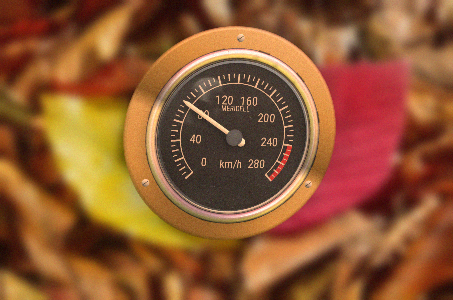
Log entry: 80 km/h
